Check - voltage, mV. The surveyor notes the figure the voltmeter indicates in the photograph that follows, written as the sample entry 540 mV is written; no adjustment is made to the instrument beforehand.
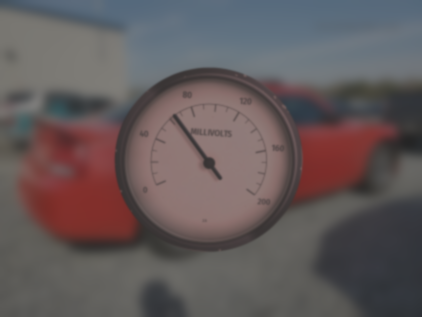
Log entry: 65 mV
